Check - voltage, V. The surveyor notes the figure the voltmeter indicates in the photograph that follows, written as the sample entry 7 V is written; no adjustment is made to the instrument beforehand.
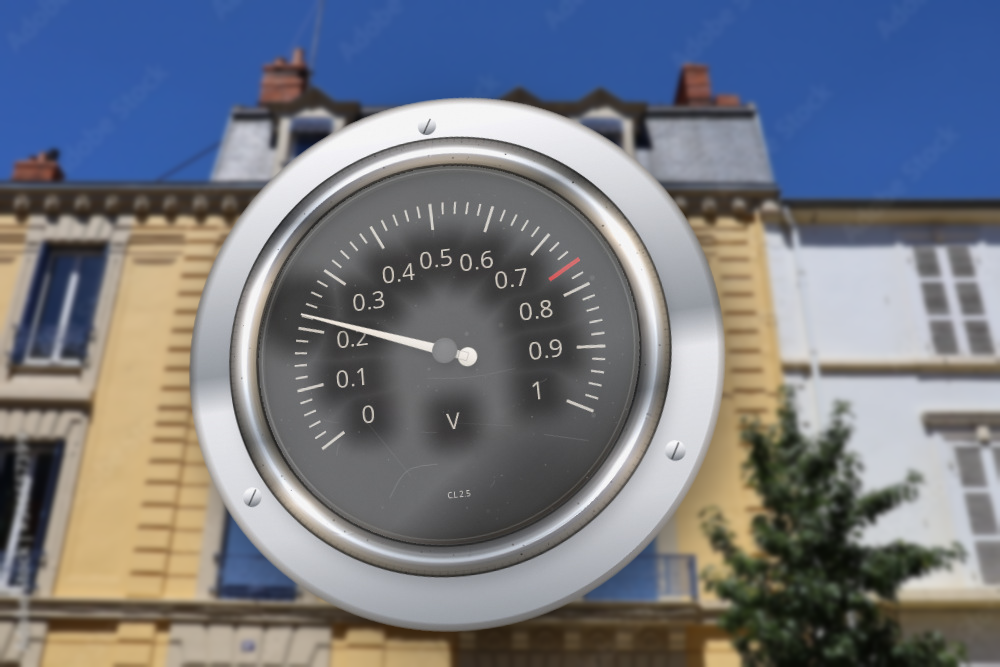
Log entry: 0.22 V
